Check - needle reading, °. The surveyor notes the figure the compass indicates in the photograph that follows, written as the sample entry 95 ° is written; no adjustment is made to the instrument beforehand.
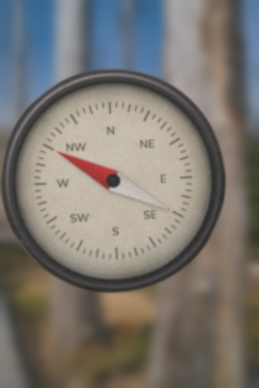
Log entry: 300 °
